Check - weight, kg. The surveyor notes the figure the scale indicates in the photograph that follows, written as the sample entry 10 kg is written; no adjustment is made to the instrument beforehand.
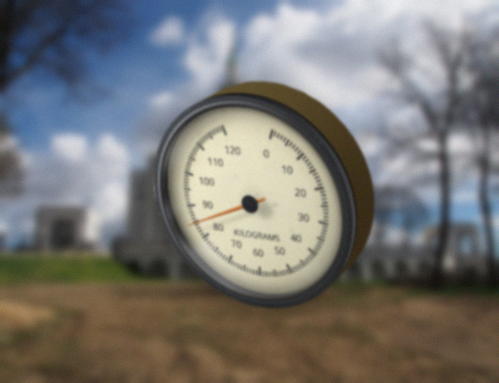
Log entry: 85 kg
